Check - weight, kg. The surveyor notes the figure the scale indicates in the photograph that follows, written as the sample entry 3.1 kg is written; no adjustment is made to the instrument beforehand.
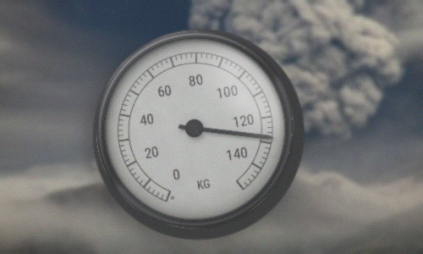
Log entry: 128 kg
